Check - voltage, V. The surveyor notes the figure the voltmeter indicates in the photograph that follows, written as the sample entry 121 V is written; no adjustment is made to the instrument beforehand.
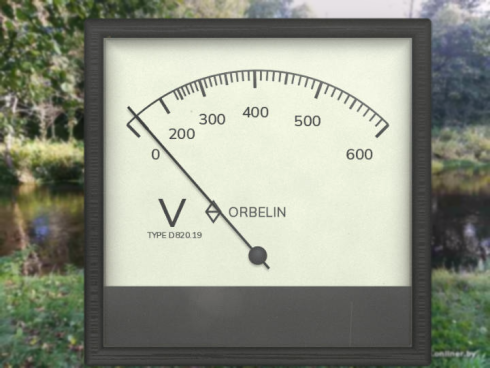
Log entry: 100 V
